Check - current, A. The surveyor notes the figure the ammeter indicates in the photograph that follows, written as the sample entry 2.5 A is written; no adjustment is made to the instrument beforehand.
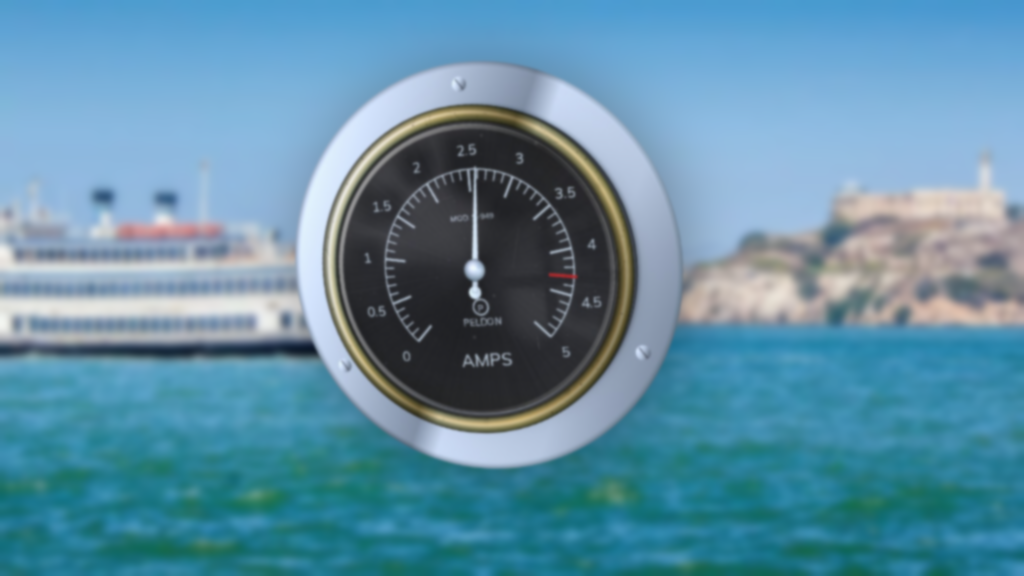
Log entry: 2.6 A
